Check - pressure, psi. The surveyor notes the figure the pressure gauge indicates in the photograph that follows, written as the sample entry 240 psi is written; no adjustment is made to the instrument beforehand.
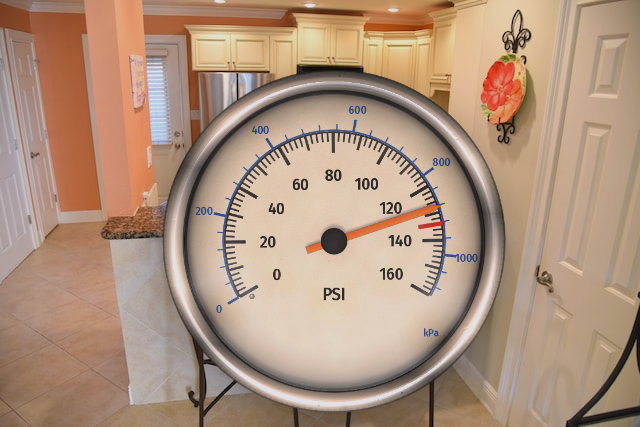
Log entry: 128 psi
